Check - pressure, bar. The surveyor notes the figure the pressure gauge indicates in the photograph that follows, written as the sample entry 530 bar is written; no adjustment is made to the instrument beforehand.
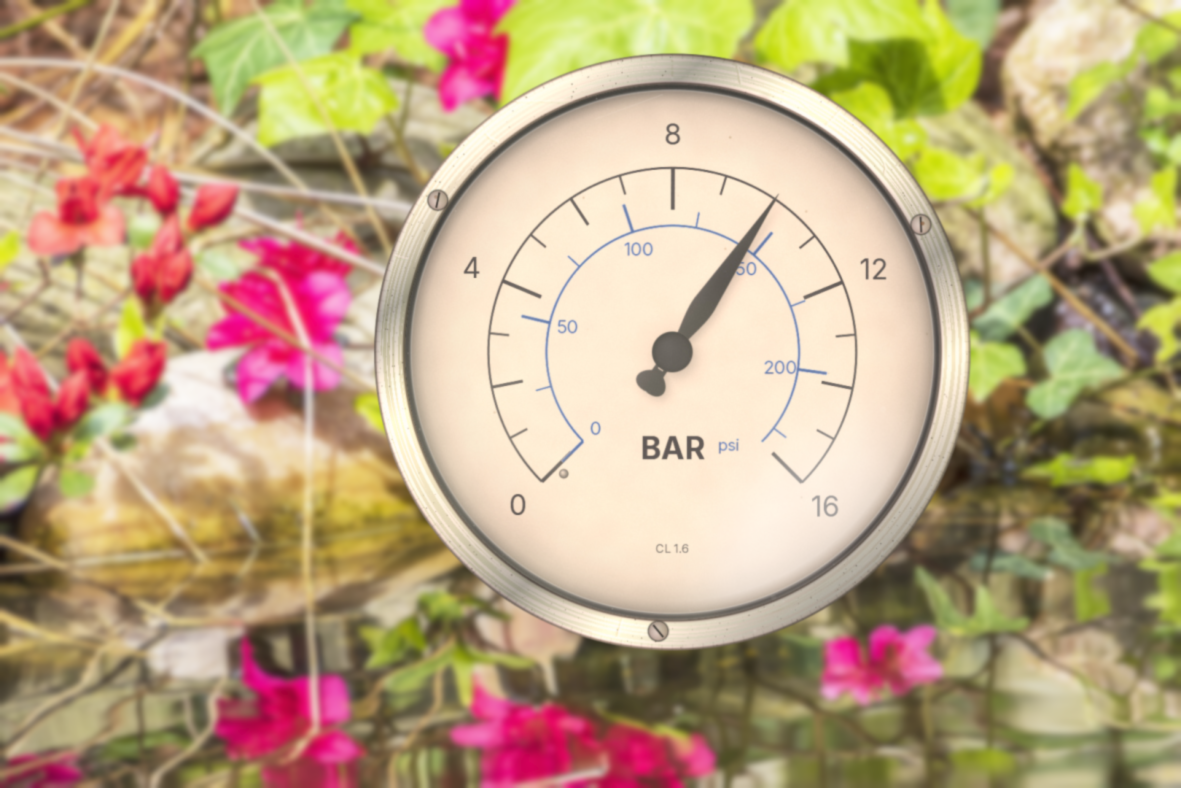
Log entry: 10 bar
